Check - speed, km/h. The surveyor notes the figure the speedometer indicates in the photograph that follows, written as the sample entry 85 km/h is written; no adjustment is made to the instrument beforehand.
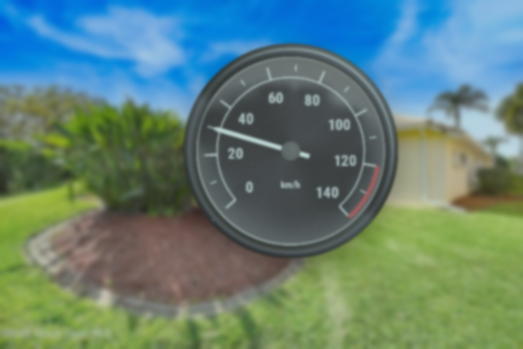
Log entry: 30 km/h
